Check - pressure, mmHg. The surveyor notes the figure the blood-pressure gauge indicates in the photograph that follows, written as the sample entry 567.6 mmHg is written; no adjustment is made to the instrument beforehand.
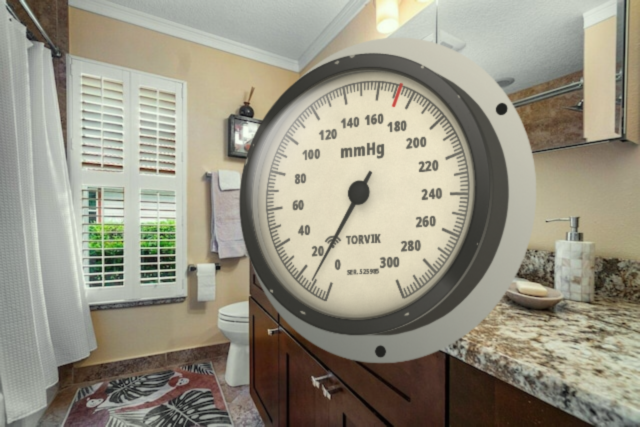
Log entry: 10 mmHg
